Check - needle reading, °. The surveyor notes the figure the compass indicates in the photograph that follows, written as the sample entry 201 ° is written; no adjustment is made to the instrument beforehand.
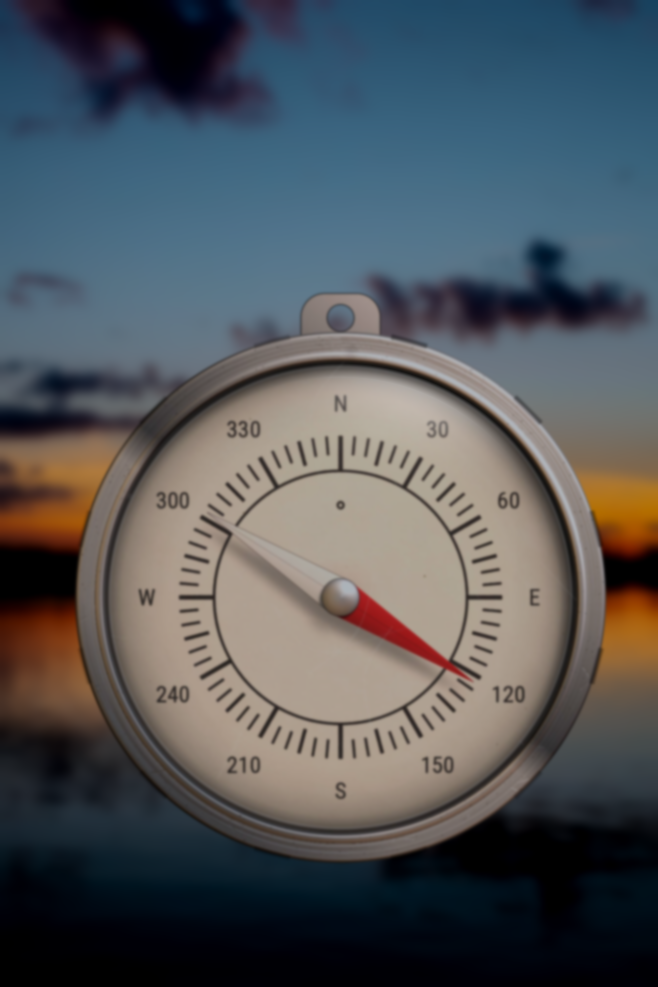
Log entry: 122.5 °
